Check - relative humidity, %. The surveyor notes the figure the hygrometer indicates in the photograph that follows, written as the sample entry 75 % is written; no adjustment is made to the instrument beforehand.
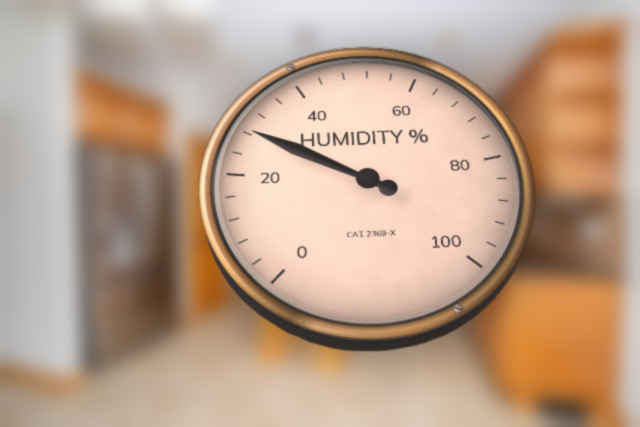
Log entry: 28 %
